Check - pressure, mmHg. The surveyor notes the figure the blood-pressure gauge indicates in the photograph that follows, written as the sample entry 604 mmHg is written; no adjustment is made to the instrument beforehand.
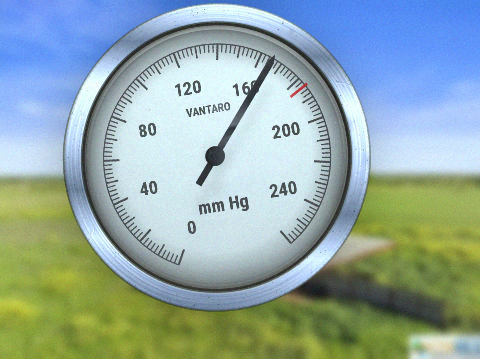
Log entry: 166 mmHg
